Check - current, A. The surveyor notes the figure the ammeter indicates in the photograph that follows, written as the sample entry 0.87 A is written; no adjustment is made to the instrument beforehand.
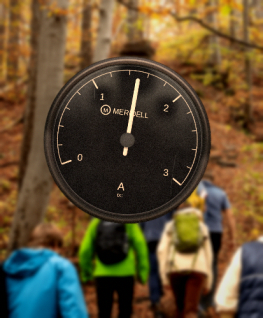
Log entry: 1.5 A
